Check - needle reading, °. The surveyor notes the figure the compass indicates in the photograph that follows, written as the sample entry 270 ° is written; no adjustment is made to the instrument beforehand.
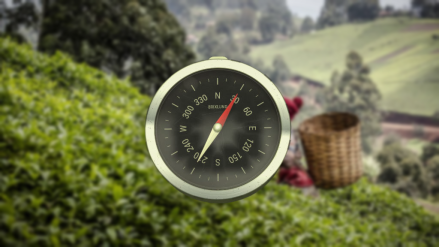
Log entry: 30 °
